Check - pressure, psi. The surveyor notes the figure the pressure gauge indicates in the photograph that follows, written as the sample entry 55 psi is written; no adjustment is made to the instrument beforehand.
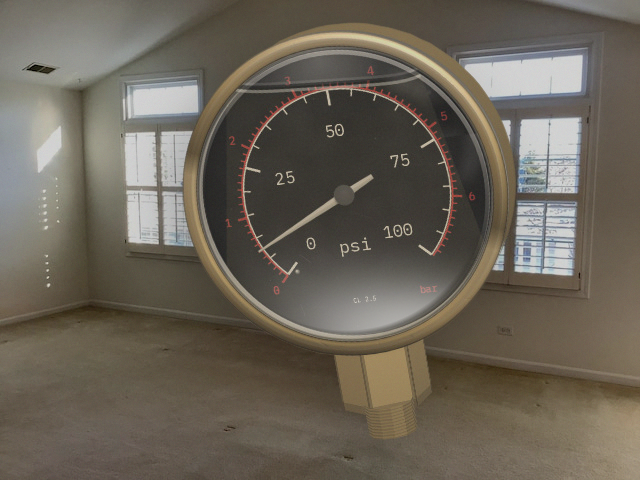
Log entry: 7.5 psi
